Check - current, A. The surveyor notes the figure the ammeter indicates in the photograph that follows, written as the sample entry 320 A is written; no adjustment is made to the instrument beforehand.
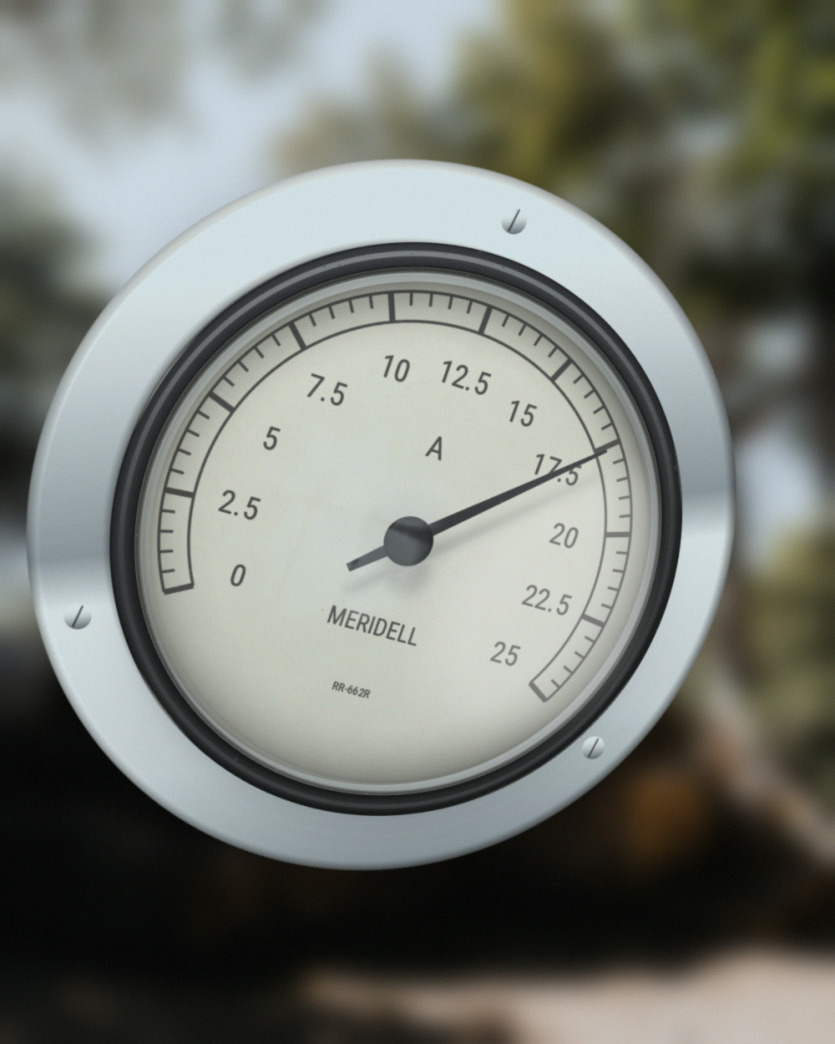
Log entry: 17.5 A
